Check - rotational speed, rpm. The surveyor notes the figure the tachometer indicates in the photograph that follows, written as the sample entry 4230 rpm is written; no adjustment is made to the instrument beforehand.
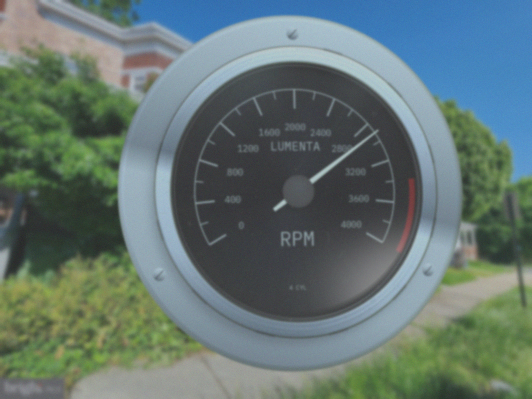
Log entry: 2900 rpm
